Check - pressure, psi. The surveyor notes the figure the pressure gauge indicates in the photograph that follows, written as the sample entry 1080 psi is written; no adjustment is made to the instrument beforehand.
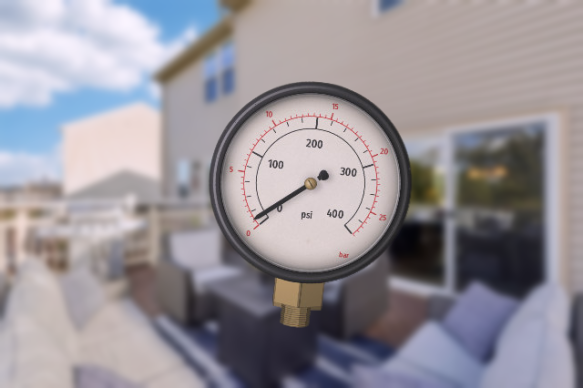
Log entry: 10 psi
